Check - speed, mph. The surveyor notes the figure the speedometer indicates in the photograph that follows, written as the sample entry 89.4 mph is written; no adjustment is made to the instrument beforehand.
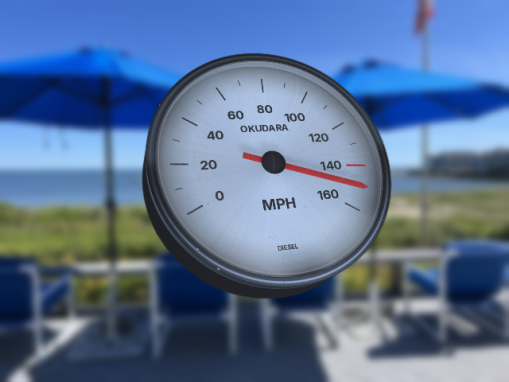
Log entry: 150 mph
